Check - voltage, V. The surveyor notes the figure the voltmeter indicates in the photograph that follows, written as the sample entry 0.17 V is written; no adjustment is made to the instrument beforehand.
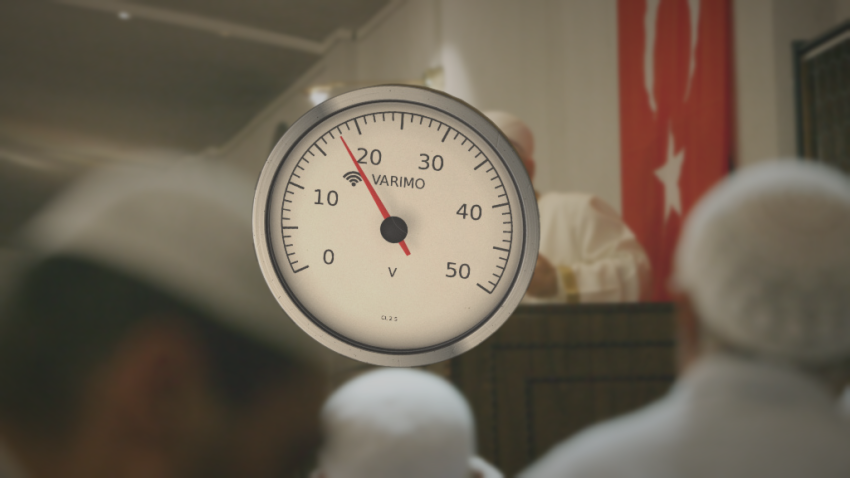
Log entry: 18 V
